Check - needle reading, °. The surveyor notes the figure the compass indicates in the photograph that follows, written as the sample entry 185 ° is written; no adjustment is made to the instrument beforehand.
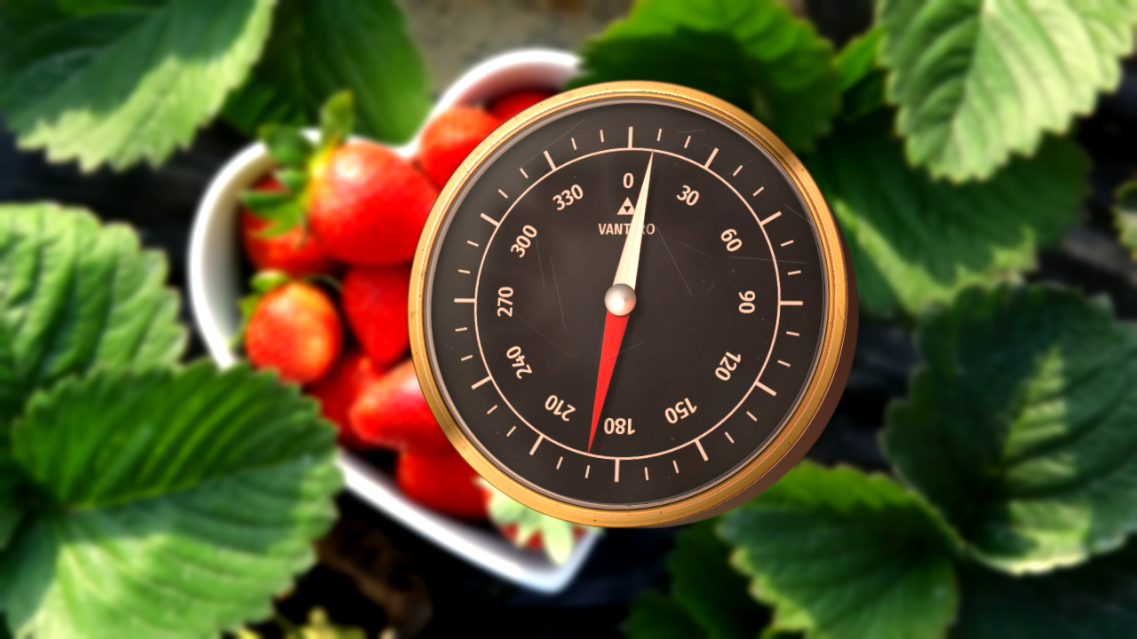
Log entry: 190 °
